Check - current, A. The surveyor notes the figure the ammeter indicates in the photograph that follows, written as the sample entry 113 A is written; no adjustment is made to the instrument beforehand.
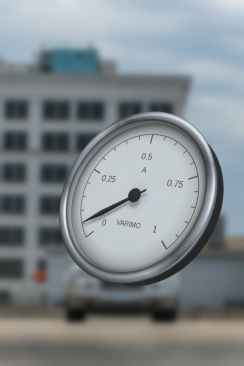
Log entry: 0.05 A
